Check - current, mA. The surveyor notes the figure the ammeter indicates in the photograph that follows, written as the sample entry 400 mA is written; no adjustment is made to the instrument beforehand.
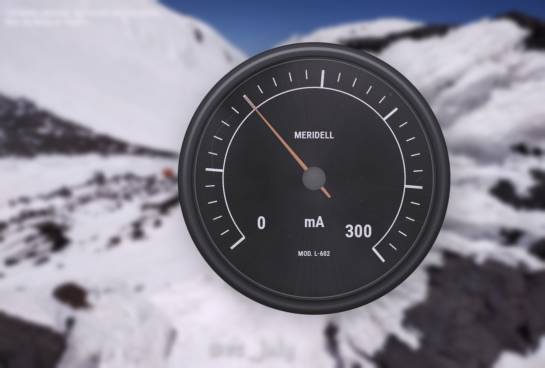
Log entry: 100 mA
